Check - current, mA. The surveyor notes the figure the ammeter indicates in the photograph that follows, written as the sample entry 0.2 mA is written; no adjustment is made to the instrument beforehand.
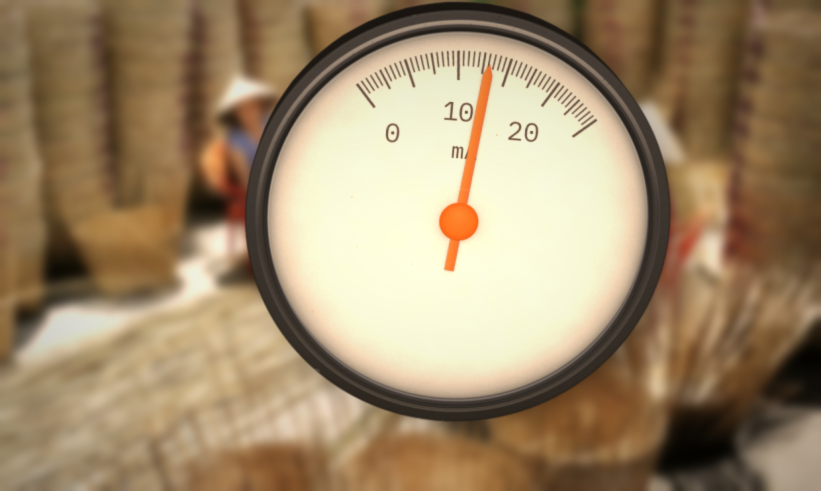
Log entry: 13 mA
